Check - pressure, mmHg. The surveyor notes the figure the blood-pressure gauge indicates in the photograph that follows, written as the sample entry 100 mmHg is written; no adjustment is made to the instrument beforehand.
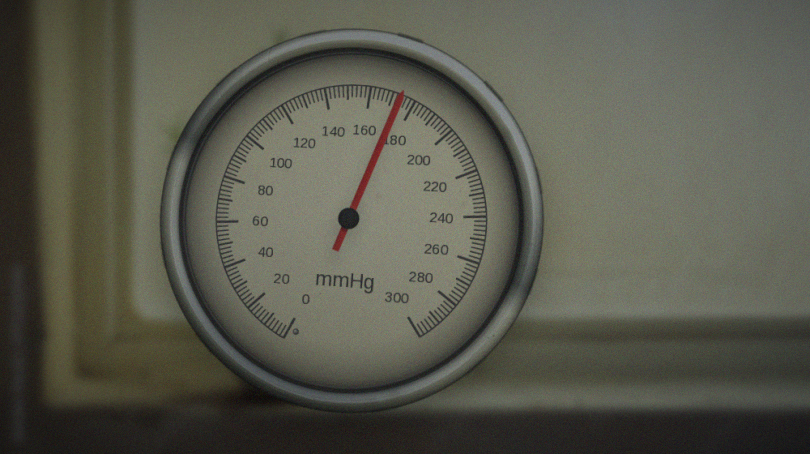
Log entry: 174 mmHg
